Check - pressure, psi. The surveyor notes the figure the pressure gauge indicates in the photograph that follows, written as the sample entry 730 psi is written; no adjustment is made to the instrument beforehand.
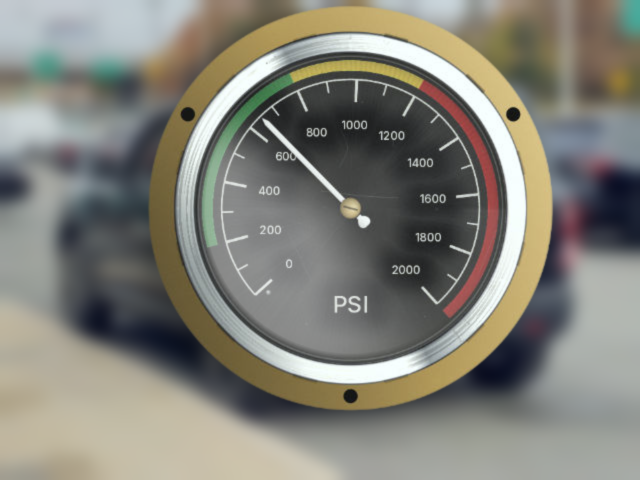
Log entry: 650 psi
